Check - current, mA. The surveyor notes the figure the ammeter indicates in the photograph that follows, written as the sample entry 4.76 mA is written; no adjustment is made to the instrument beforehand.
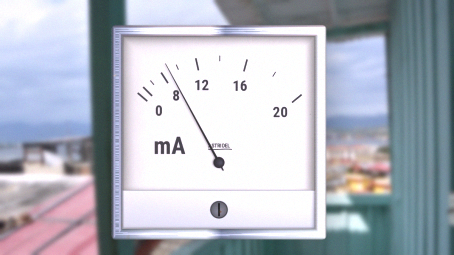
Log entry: 9 mA
